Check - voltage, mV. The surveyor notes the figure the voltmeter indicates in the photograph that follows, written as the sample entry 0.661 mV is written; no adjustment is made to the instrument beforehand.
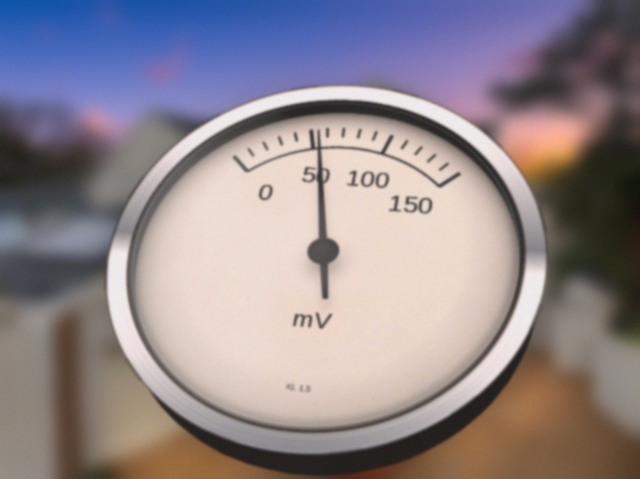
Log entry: 55 mV
